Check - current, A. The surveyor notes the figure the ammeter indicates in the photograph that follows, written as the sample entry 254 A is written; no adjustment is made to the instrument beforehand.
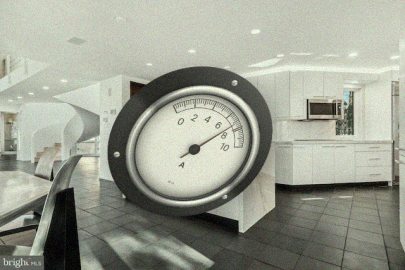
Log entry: 7 A
